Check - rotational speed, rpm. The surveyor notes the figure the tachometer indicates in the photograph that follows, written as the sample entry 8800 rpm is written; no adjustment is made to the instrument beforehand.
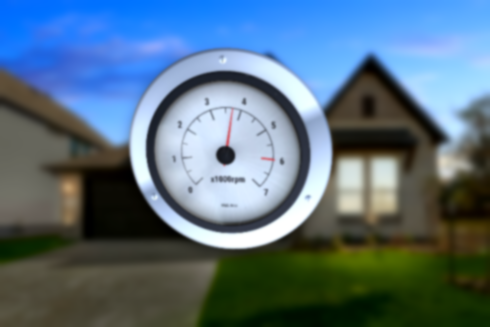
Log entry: 3750 rpm
